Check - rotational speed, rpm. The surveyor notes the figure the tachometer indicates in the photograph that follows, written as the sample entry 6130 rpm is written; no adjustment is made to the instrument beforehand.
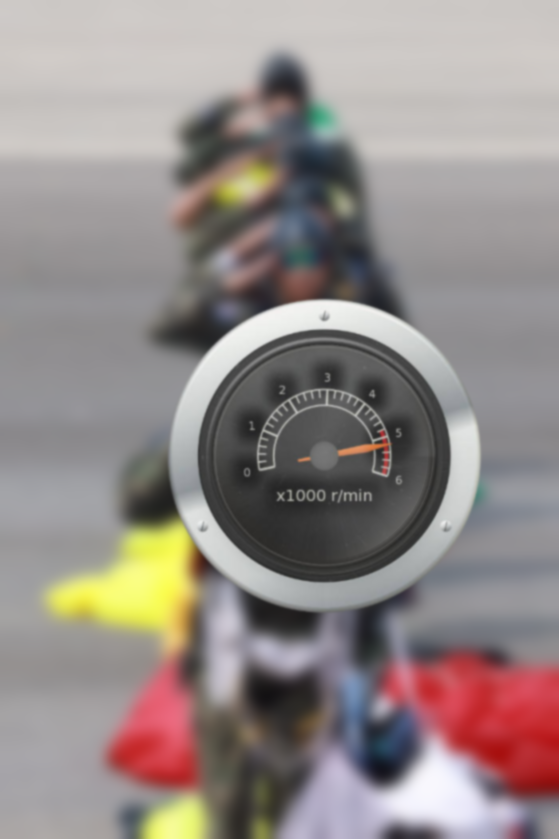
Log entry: 5200 rpm
